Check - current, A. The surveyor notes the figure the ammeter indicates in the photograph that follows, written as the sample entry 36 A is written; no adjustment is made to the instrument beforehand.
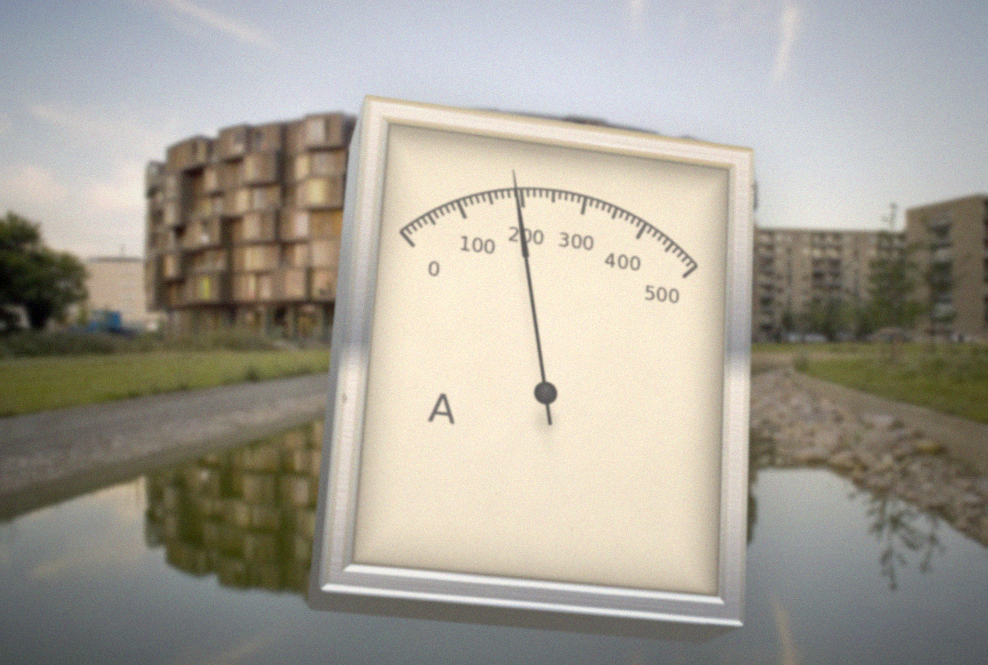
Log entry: 190 A
